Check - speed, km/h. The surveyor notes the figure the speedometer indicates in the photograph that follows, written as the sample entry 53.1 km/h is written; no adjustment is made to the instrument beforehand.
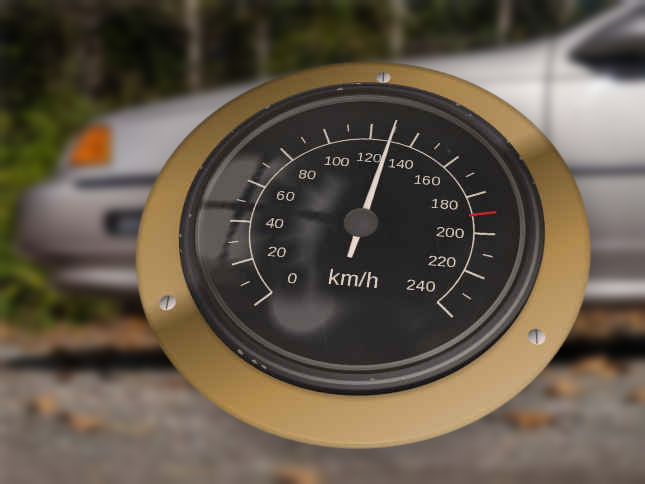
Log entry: 130 km/h
